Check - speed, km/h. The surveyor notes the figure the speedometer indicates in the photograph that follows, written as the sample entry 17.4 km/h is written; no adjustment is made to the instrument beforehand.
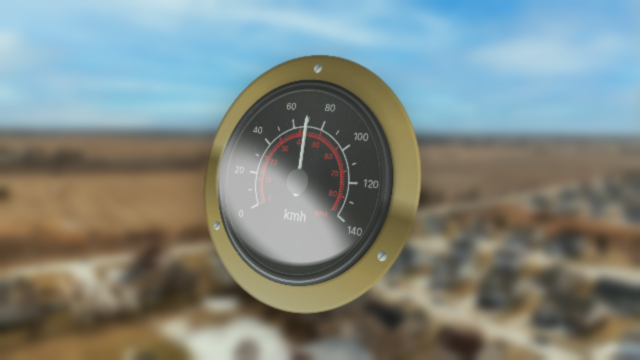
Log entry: 70 km/h
